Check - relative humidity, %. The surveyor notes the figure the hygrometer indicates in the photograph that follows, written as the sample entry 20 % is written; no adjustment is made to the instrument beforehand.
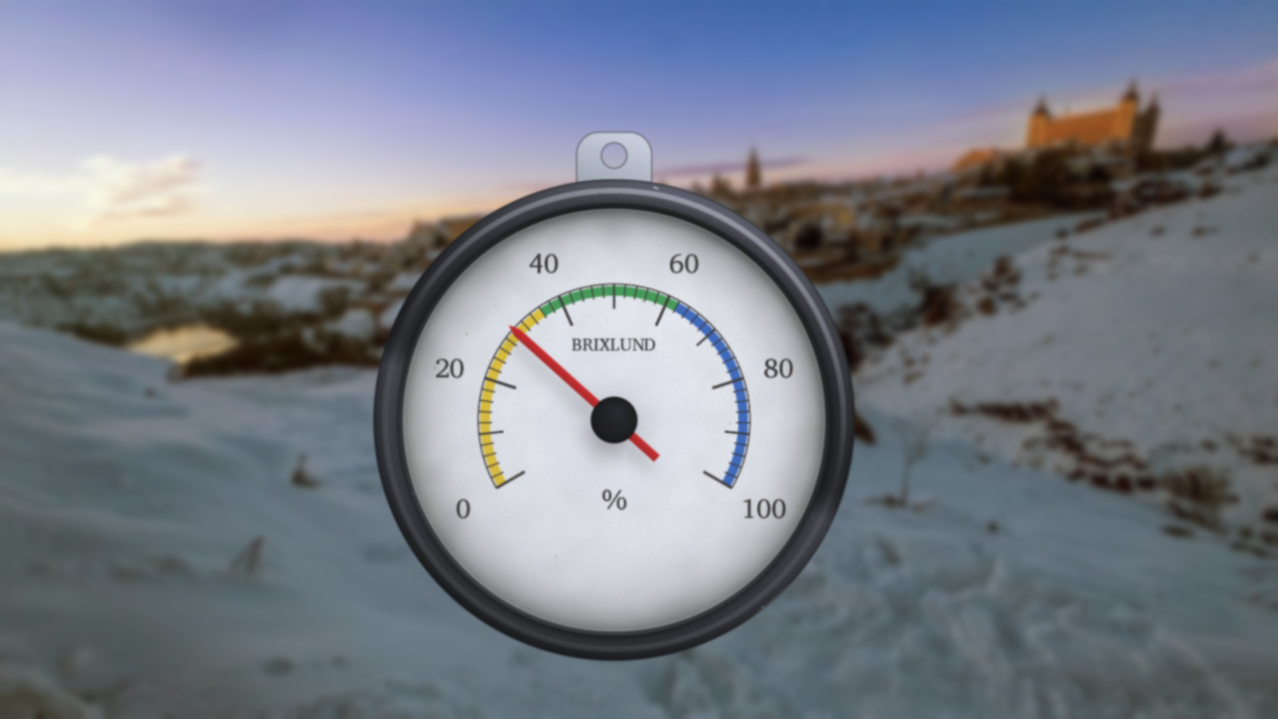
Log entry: 30 %
